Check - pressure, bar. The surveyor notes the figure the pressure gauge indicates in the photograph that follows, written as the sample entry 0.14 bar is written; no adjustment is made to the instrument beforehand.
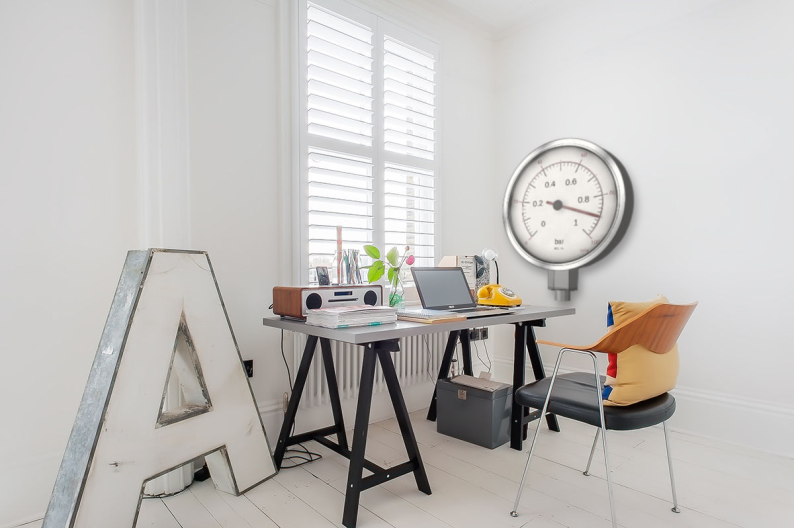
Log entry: 0.9 bar
